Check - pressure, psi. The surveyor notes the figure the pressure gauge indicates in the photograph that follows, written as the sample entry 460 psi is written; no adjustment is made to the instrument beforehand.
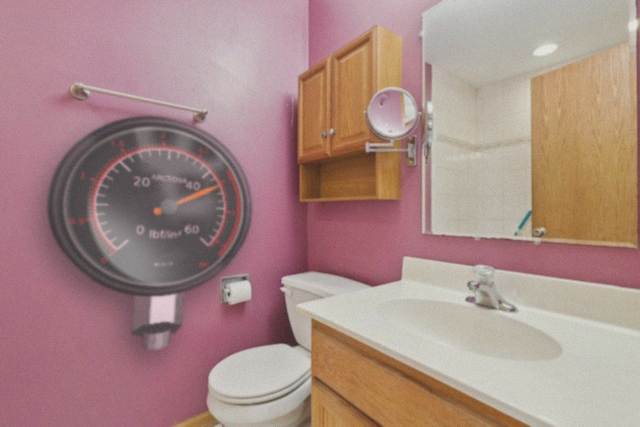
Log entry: 44 psi
